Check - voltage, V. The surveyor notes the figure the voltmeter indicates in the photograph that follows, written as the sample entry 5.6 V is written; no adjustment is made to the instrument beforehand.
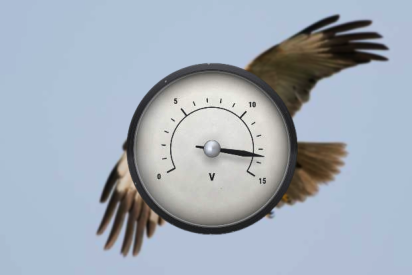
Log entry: 13.5 V
